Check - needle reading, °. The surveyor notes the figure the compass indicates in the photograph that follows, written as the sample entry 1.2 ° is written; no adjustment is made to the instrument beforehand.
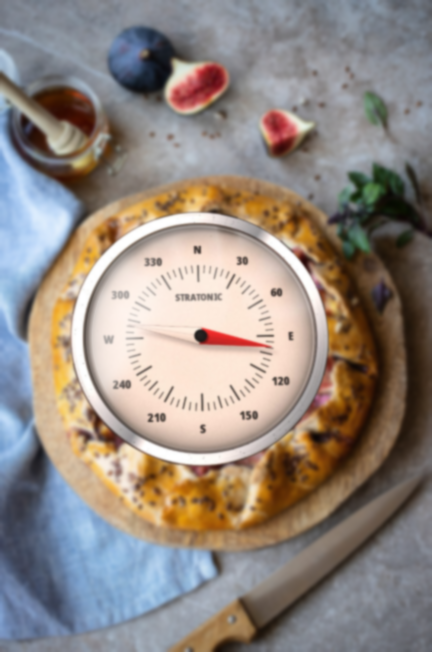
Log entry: 100 °
